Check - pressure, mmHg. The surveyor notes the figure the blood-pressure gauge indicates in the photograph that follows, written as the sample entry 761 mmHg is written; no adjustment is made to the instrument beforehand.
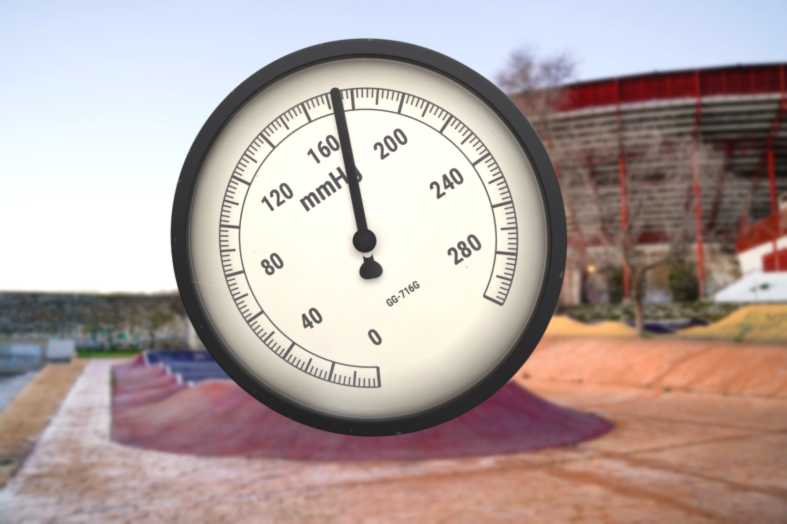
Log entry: 174 mmHg
